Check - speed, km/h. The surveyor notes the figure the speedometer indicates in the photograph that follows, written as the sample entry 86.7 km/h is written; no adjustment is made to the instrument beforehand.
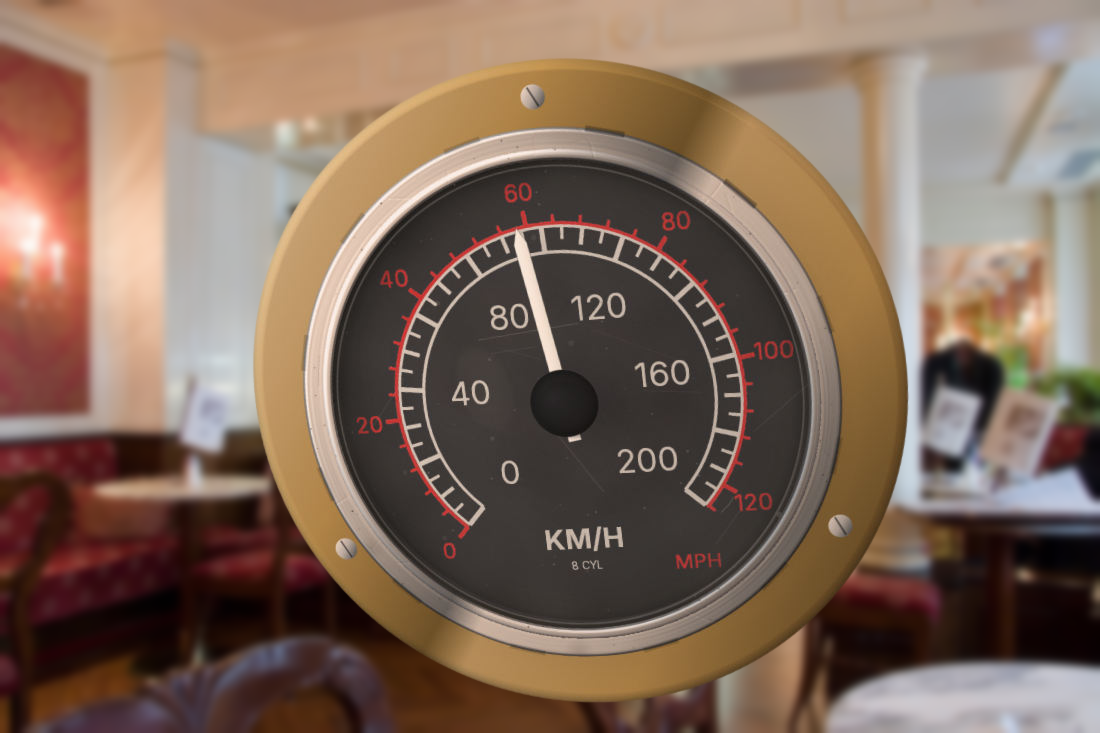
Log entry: 95 km/h
